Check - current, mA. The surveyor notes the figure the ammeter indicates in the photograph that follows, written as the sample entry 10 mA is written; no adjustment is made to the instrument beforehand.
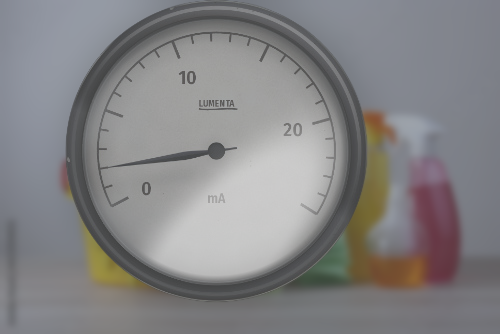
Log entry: 2 mA
